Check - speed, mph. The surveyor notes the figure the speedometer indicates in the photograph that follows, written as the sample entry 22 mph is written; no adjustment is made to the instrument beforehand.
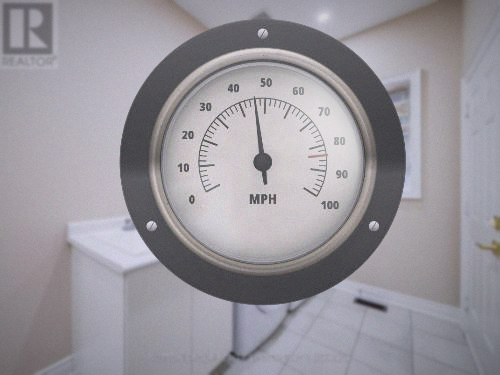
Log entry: 46 mph
